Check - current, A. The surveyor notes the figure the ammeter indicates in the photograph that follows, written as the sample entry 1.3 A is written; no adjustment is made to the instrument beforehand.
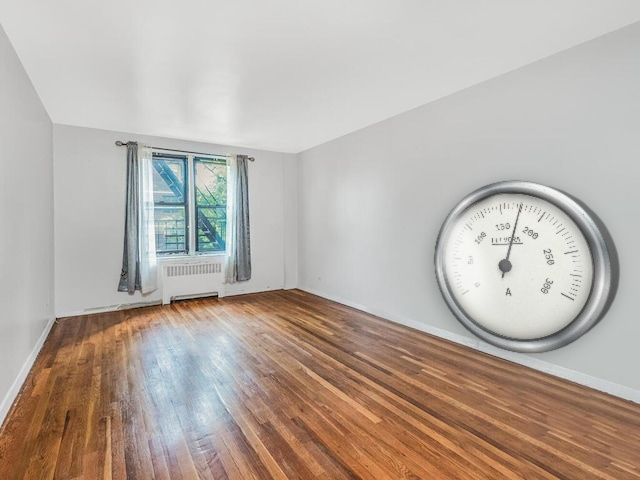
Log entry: 175 A
